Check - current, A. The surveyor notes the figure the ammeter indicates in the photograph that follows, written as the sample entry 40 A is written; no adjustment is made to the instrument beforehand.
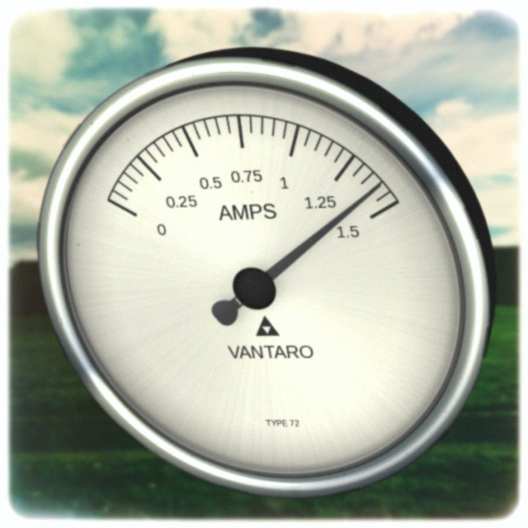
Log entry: 1.4 A
